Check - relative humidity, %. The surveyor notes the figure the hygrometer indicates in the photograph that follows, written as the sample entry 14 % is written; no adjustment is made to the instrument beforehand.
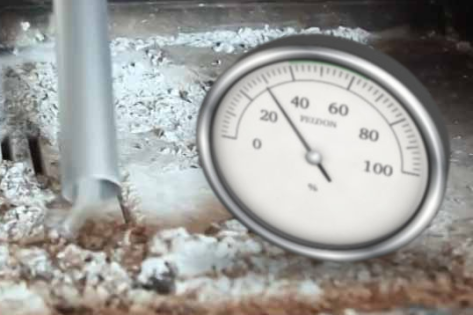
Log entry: 30 %
